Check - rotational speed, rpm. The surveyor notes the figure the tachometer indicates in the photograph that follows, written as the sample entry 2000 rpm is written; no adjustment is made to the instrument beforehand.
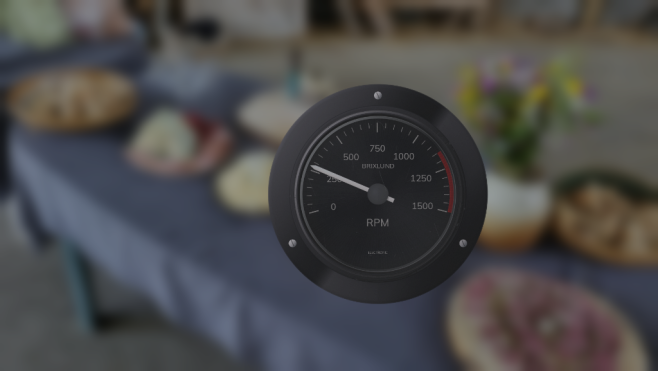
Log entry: 275 rpm
